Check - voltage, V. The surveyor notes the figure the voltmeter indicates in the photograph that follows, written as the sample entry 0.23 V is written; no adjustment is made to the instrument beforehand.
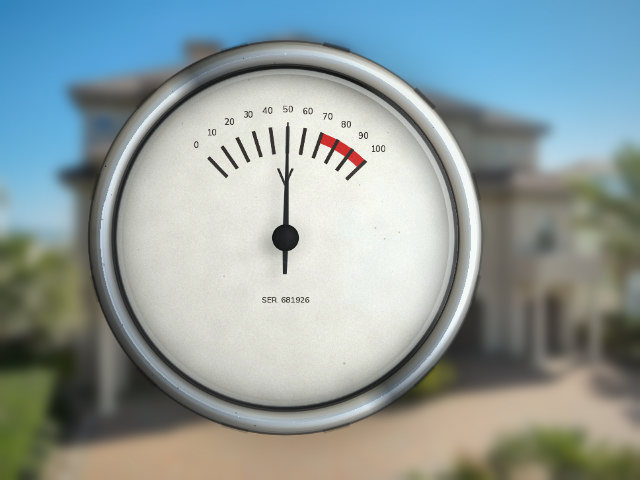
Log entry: 50 V
